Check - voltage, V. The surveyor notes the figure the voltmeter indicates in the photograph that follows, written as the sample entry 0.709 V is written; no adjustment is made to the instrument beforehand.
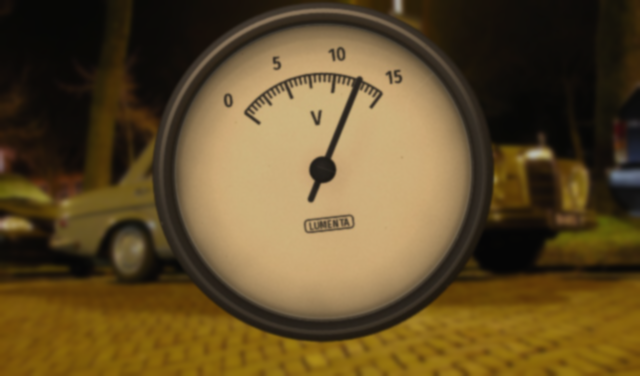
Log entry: 12.5 V
